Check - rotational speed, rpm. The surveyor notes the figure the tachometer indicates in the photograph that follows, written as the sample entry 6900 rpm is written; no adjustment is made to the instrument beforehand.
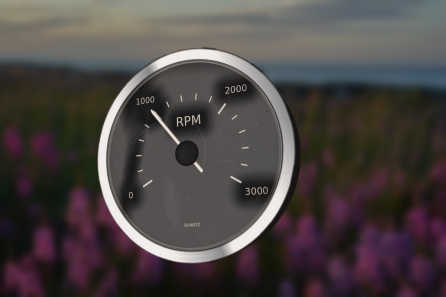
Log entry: 1000 rpm
